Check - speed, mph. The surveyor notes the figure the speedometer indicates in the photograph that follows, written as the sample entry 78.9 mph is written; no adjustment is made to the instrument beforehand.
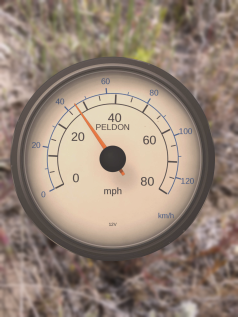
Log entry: 27.5 mph
